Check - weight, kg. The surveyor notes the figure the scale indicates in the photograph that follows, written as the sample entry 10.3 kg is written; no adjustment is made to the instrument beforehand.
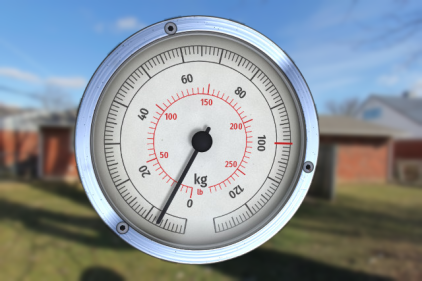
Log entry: 7 kg
